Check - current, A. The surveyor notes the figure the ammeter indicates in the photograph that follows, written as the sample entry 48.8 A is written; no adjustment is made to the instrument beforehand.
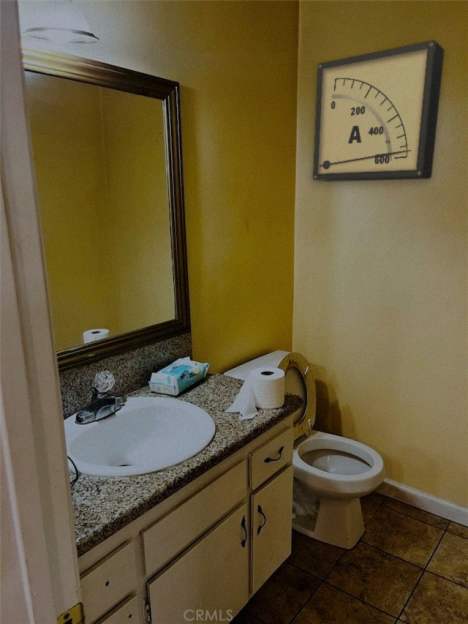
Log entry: 575 A
